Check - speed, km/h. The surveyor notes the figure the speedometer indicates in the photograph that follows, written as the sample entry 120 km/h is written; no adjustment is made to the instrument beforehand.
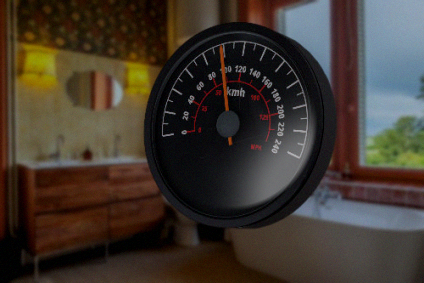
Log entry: 100 km/h
